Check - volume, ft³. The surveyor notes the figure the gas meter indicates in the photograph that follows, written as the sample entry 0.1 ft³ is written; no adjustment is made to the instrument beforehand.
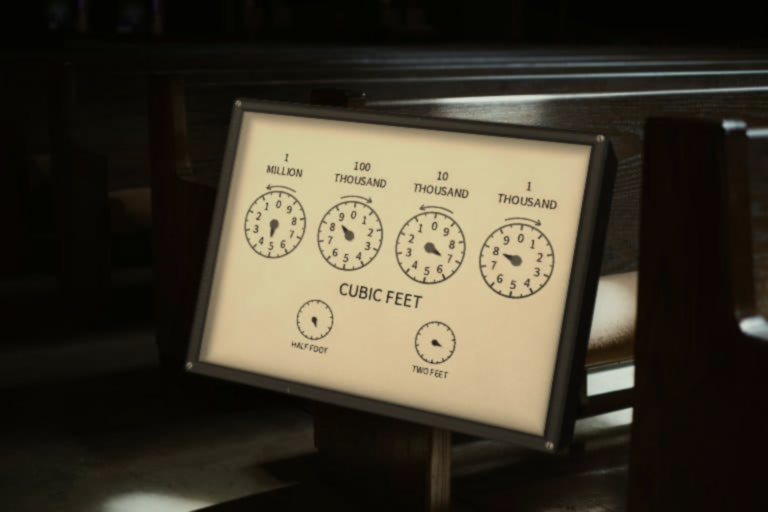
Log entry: 486800 ft³
